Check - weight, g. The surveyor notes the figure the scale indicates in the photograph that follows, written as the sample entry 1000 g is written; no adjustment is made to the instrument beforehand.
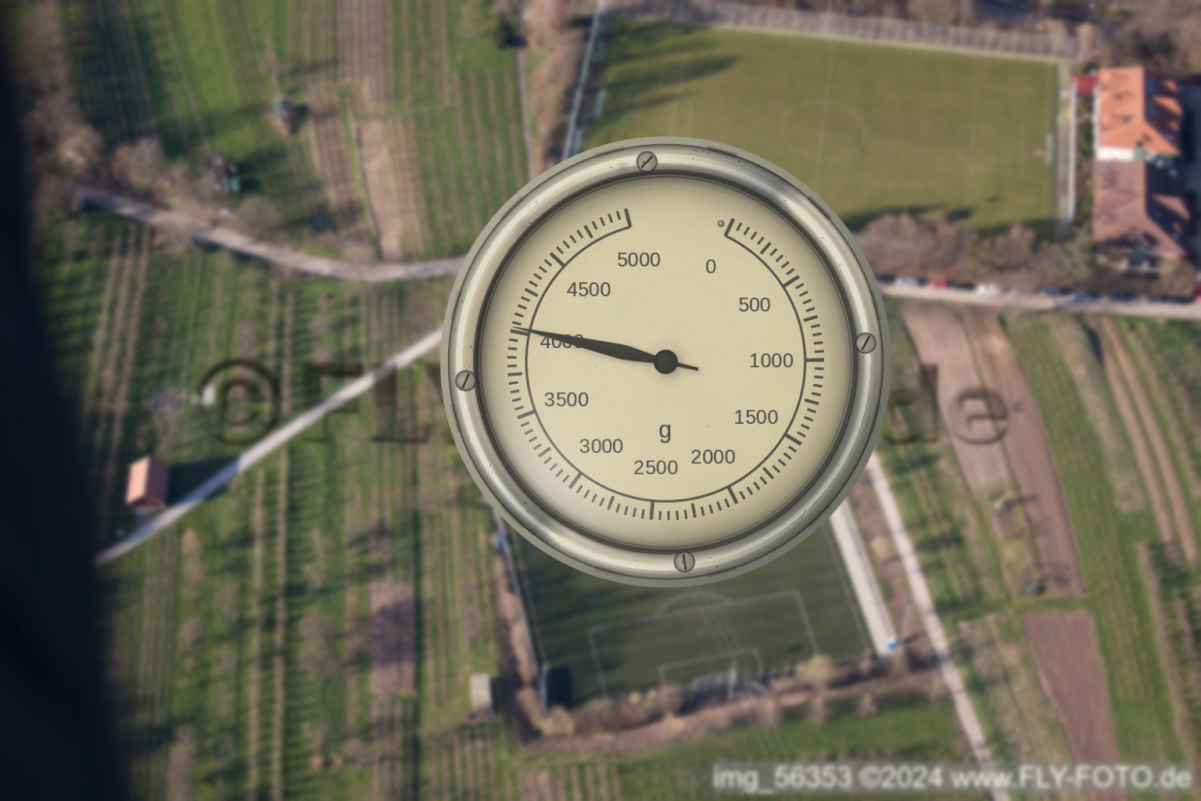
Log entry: 4025 g
